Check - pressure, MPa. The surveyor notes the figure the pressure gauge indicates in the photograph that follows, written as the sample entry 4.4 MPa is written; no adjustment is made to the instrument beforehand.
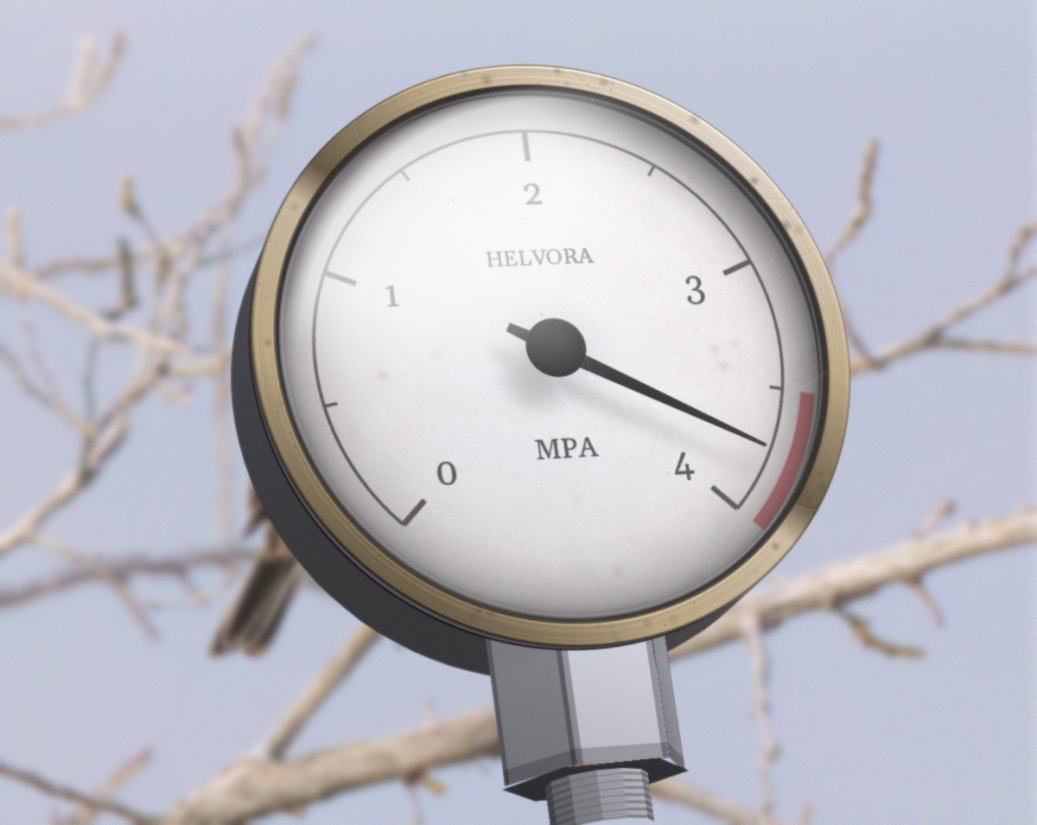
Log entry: 3.75 MPa
